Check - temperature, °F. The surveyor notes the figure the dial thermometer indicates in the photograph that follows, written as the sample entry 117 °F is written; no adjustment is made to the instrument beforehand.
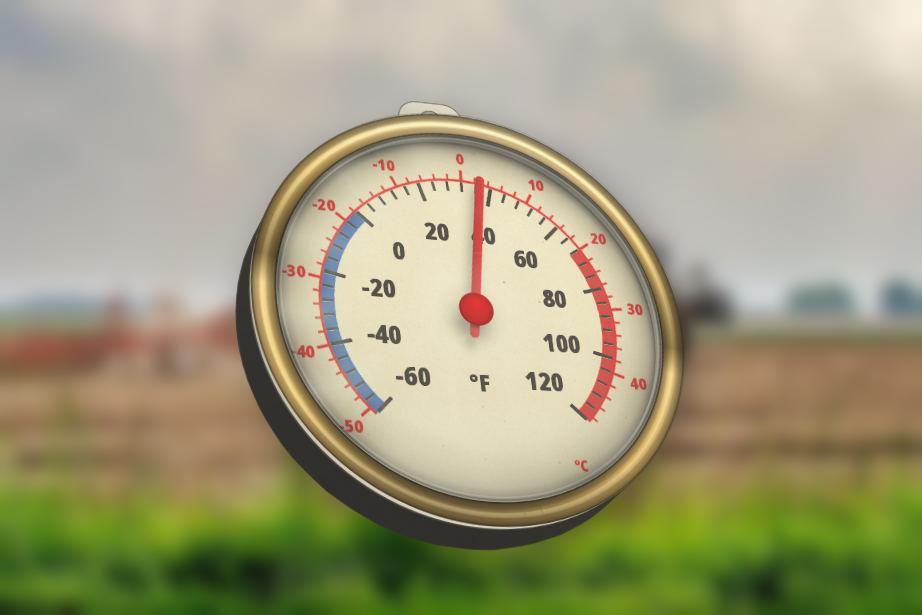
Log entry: 36 °F
